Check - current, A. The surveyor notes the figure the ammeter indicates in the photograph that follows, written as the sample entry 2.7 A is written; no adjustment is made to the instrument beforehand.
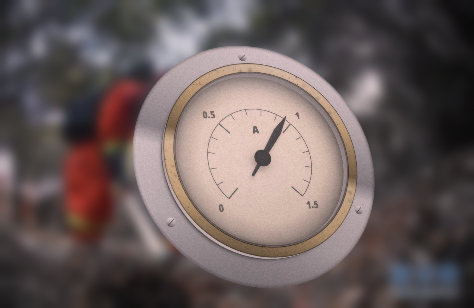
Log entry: 0.95 A
